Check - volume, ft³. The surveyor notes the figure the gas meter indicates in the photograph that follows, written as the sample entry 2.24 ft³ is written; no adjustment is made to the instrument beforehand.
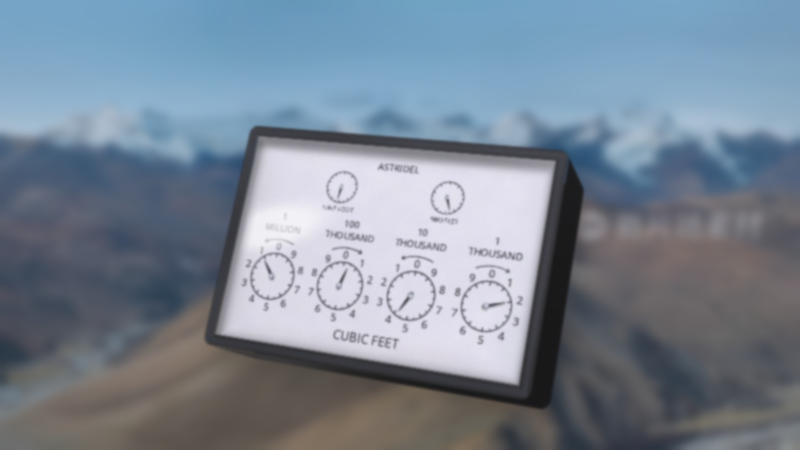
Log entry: 104200 ft³
